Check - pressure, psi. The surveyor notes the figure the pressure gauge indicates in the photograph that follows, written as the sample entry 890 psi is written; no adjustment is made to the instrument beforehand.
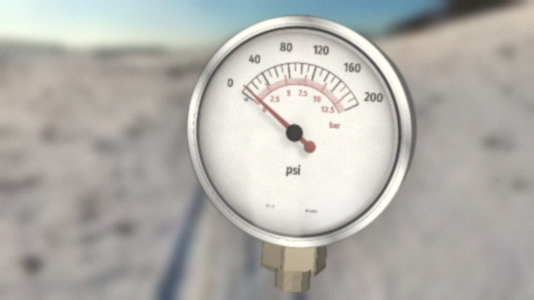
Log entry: 10 psi
